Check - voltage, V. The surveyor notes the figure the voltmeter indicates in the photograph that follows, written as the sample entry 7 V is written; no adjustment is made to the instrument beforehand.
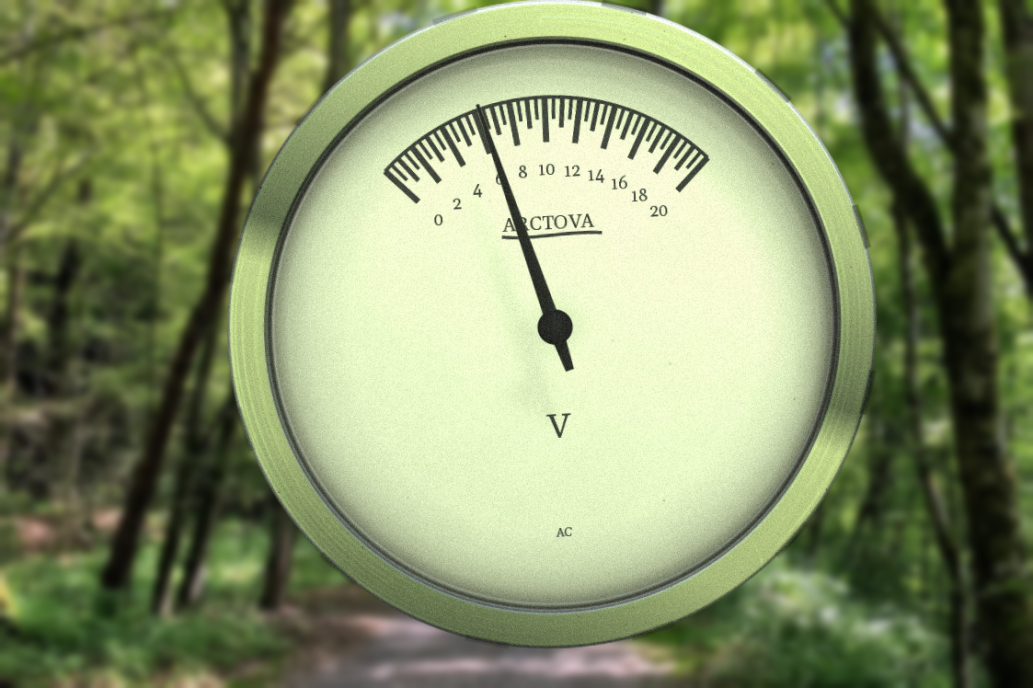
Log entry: 6.25 V
